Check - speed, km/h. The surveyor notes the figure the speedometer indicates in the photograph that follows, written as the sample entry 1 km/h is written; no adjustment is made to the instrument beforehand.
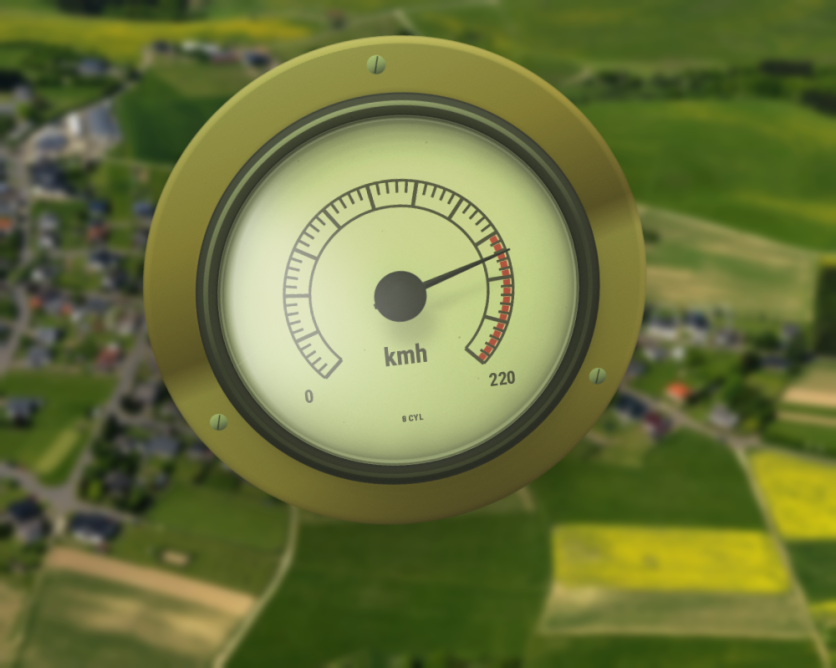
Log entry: 168 km/h
